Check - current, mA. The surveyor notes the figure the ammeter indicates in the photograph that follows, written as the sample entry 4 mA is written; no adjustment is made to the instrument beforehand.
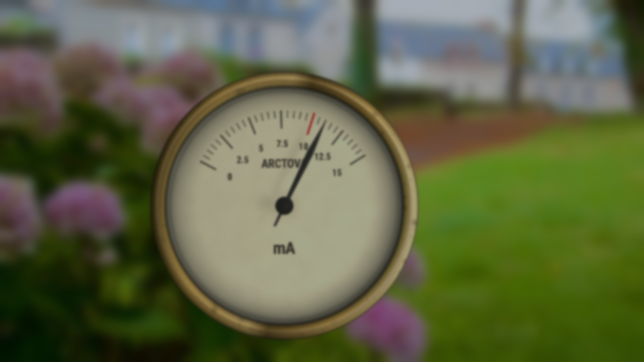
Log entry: 11 mA
